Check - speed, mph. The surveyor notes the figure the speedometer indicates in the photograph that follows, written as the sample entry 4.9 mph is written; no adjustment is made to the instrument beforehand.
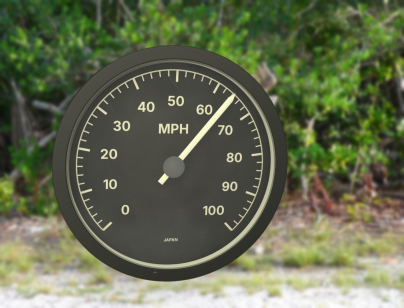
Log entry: 64 mph
